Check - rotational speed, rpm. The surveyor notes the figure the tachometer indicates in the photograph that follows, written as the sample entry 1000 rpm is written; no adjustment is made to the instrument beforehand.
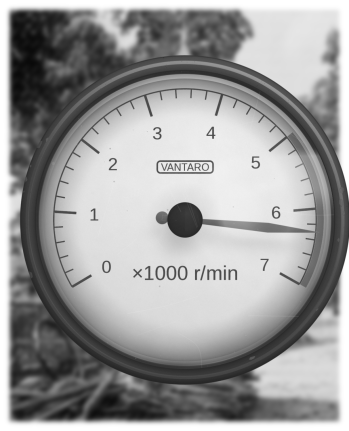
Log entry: 6300 rpm
